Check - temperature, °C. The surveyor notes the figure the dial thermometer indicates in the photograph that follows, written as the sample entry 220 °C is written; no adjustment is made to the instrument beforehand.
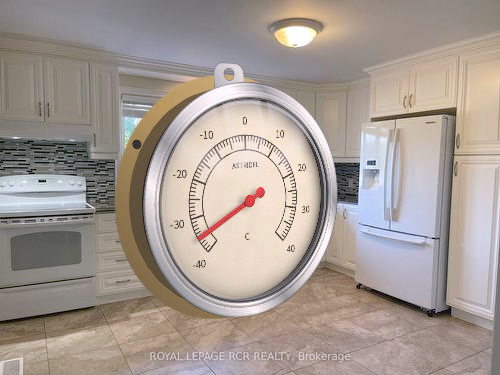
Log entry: -35 °C
